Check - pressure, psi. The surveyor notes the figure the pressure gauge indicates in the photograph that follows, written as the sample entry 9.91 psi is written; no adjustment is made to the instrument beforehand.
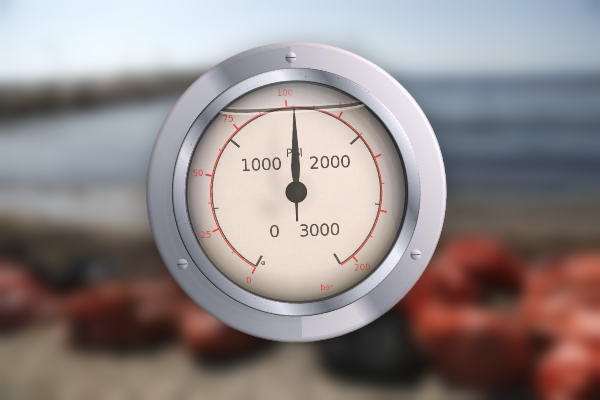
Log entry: 1500 psi
